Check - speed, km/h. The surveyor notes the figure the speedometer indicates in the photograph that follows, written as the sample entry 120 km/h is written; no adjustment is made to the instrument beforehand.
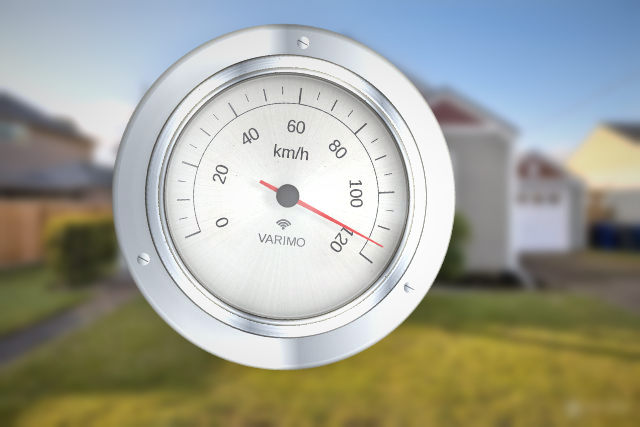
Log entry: 115 km/h
